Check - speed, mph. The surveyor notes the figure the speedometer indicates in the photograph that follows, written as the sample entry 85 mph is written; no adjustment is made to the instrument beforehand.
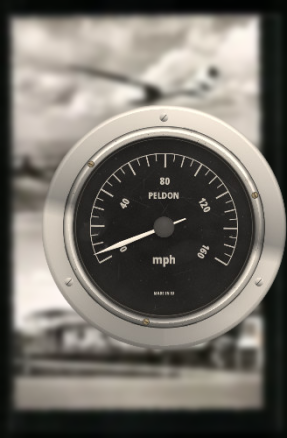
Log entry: 5 mph
